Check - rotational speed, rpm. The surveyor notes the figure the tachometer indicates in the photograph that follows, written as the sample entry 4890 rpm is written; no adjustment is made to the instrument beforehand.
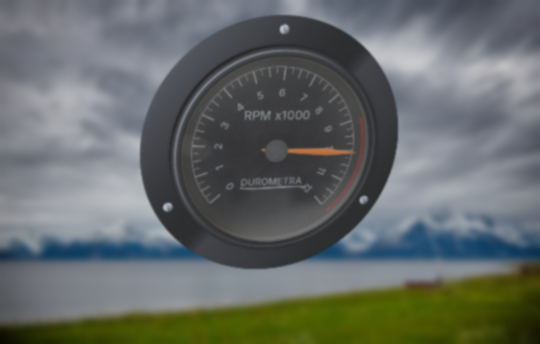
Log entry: 10000 rpm
